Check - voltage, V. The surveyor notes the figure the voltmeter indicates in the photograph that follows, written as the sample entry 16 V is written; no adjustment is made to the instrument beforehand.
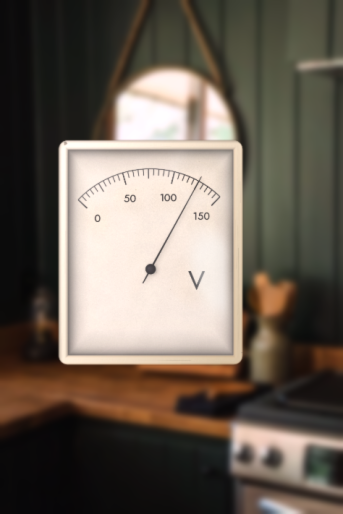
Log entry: 125 V
